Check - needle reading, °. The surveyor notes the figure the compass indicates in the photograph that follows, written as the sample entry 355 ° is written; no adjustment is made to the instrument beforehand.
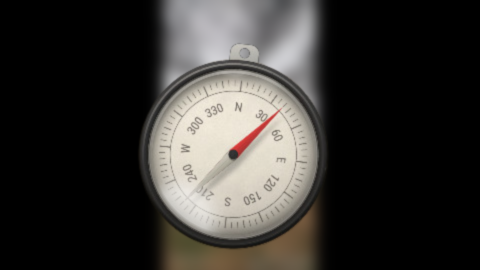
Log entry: 40 °
